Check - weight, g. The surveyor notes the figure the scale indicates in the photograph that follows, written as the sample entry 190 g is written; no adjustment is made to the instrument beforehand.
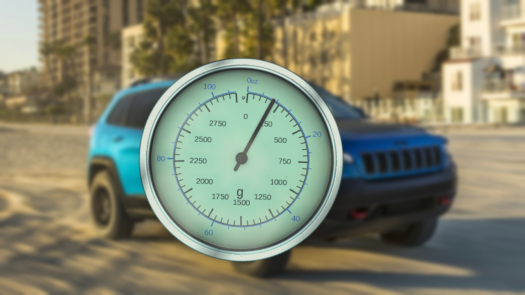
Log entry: 200 g
